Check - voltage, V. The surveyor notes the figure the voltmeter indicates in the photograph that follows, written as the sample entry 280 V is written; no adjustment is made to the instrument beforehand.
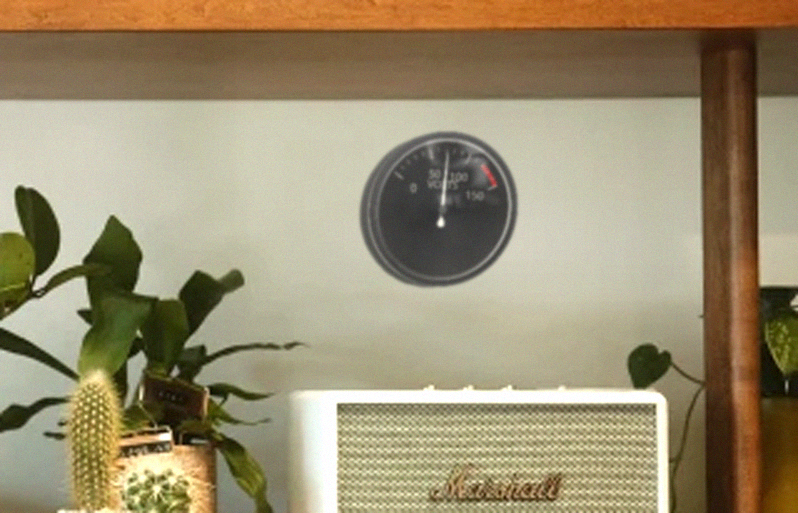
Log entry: 70 V
